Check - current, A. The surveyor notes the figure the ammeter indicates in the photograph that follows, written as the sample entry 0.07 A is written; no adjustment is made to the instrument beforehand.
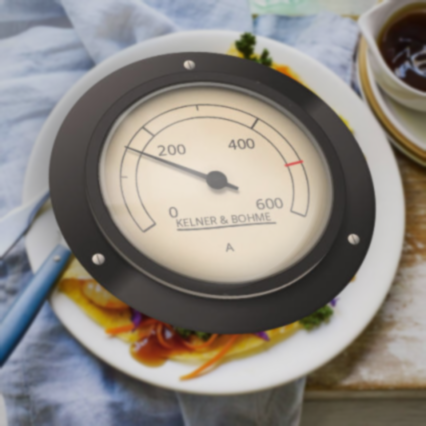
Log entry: 150 A
